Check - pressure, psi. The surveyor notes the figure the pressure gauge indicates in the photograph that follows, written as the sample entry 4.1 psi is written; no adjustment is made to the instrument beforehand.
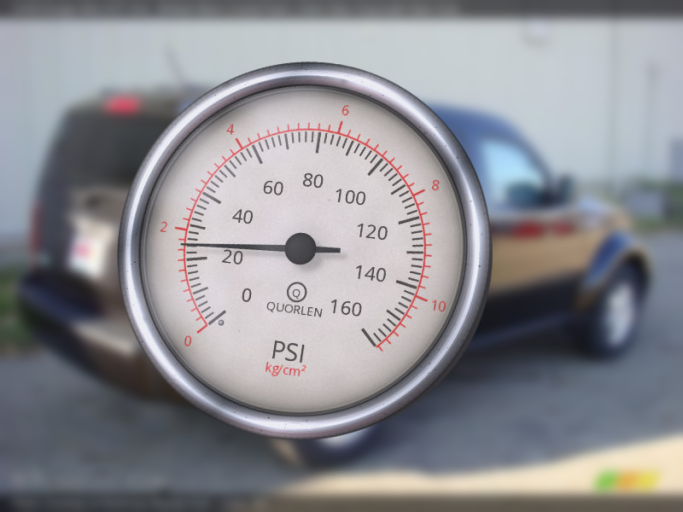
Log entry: 24 psi
